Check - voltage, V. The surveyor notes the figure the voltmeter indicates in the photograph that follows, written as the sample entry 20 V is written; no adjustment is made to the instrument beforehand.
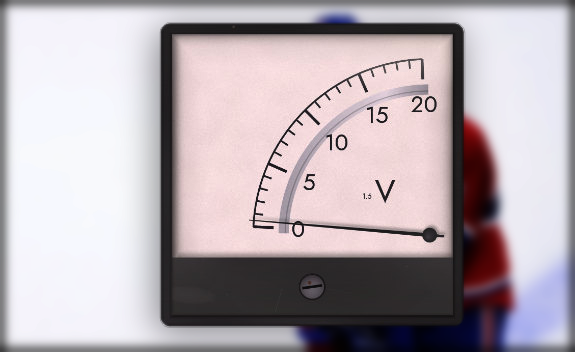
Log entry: 0.5 V
